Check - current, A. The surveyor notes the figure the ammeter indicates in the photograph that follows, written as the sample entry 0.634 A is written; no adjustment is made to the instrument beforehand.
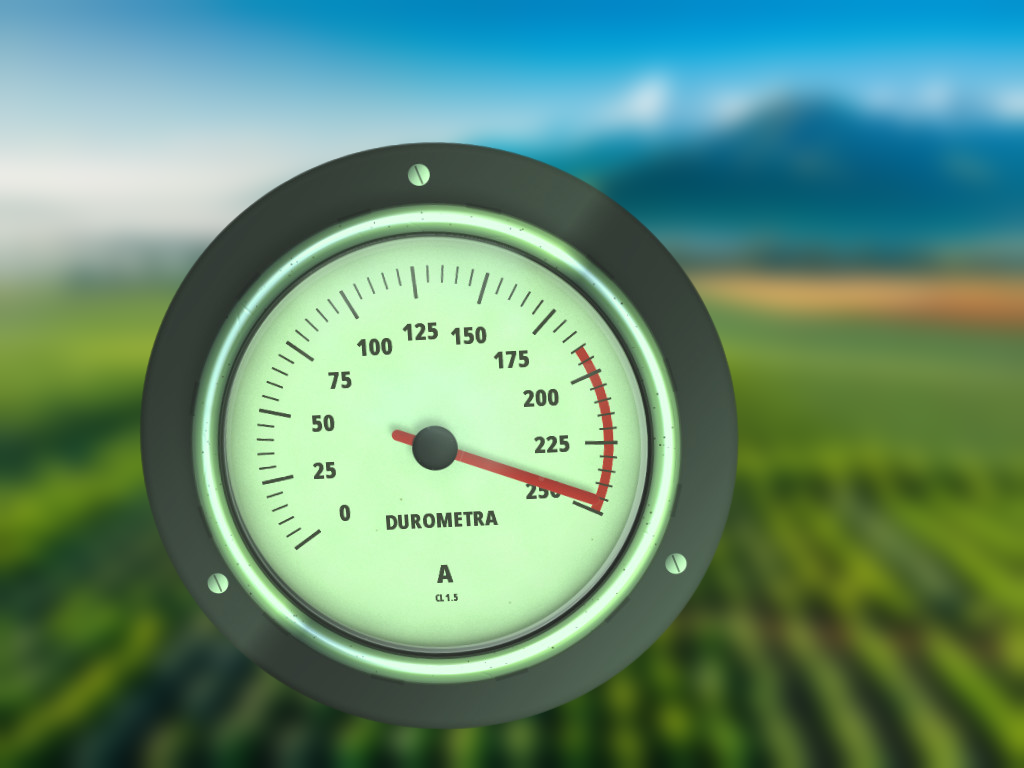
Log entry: 245 A
